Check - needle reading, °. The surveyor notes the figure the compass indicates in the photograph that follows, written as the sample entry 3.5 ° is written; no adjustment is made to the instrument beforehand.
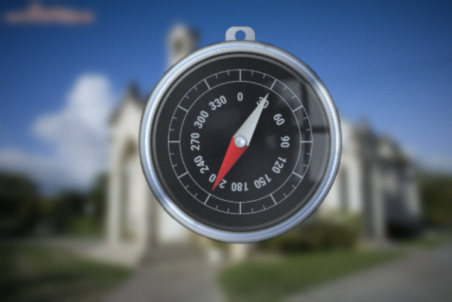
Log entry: 210 °
